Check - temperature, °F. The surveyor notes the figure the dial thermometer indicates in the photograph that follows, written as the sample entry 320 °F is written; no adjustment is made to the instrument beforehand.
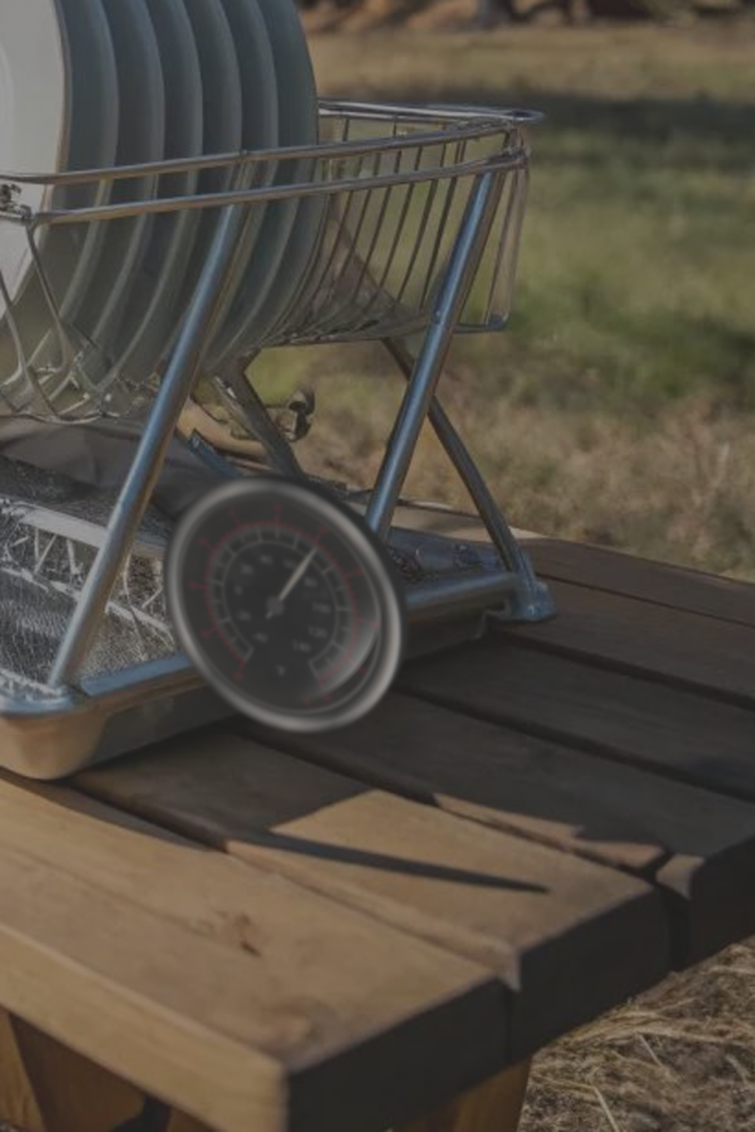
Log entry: 70 °F
